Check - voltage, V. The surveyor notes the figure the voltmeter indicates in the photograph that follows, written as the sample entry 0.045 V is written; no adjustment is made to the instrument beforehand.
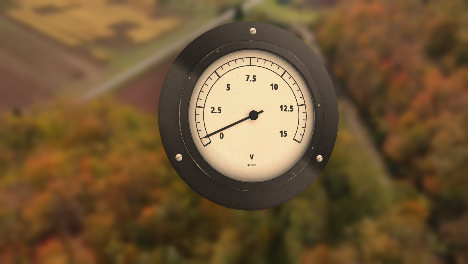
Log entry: 0.5 V
